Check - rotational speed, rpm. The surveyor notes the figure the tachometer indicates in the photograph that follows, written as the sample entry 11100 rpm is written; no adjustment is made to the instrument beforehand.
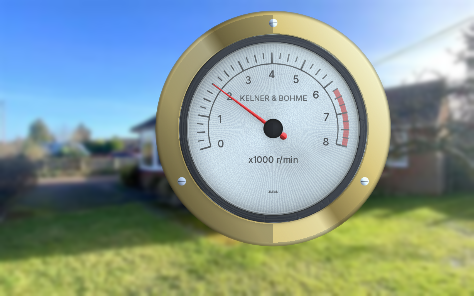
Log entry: 2000 rpm
